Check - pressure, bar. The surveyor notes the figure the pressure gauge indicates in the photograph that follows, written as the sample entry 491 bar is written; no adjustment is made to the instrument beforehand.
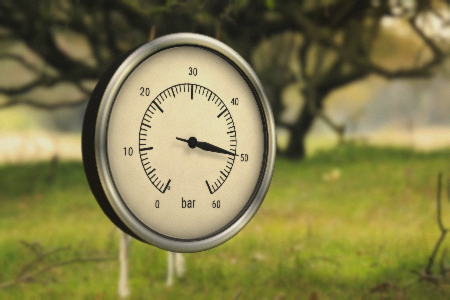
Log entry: 50 bar
